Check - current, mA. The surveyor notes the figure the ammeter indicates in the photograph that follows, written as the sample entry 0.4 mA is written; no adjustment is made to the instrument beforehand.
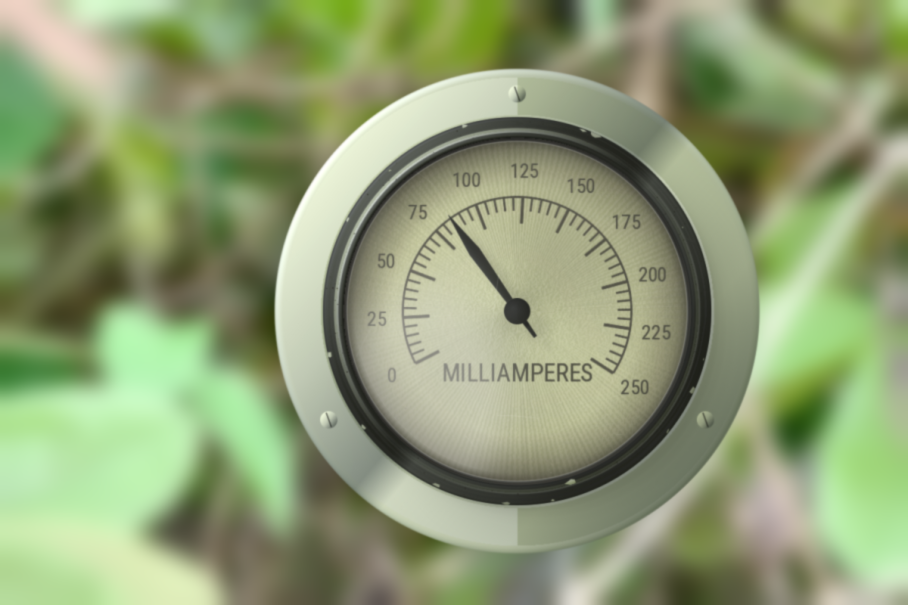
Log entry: 85 mA
